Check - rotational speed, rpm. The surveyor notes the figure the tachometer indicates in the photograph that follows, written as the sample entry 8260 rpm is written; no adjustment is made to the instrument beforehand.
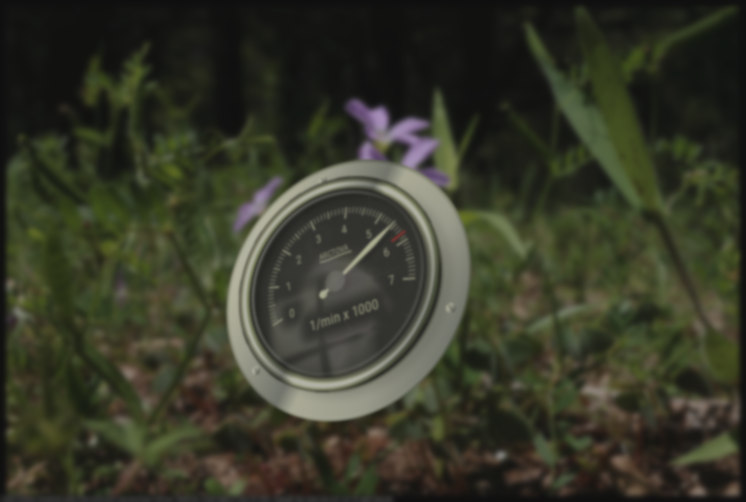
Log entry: 5500 rpm
